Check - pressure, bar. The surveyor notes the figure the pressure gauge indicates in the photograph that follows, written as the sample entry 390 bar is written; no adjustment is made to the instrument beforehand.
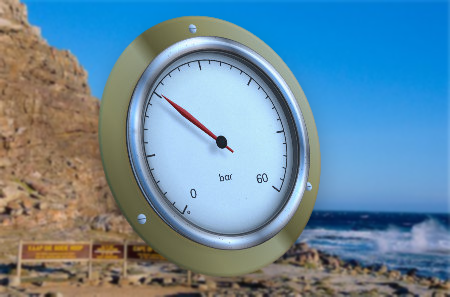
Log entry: 20 bar
